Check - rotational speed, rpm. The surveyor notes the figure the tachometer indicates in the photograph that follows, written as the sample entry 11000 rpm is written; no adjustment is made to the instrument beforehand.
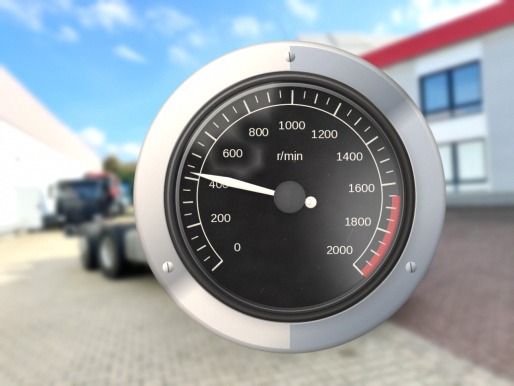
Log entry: 425 rpm
